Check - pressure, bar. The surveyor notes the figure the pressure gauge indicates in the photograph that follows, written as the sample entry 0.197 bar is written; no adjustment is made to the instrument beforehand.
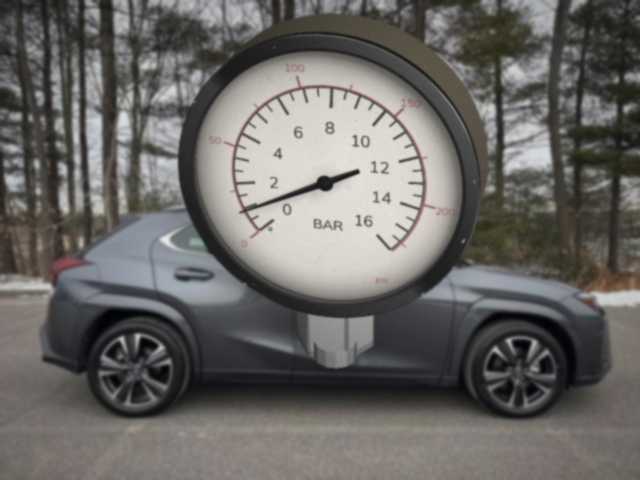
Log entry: 1 bar
